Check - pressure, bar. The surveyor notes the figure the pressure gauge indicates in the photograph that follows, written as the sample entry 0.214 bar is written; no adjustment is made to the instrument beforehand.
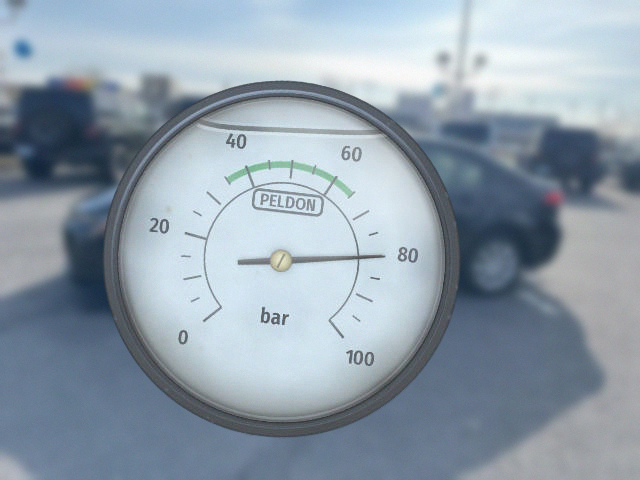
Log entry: 80 bar
